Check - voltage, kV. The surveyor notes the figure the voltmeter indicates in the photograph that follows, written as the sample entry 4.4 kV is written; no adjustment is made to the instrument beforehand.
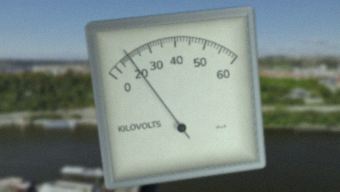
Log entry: 20 kV
